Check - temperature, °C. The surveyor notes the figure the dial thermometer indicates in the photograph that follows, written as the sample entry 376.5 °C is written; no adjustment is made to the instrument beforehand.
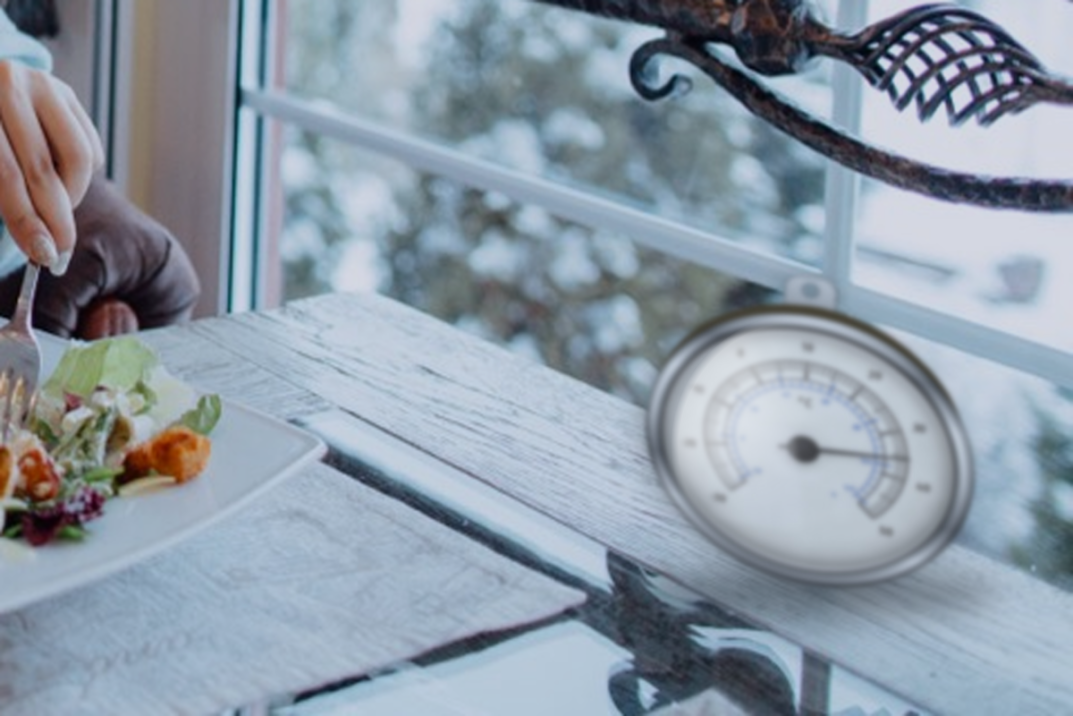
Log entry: 35 °C
